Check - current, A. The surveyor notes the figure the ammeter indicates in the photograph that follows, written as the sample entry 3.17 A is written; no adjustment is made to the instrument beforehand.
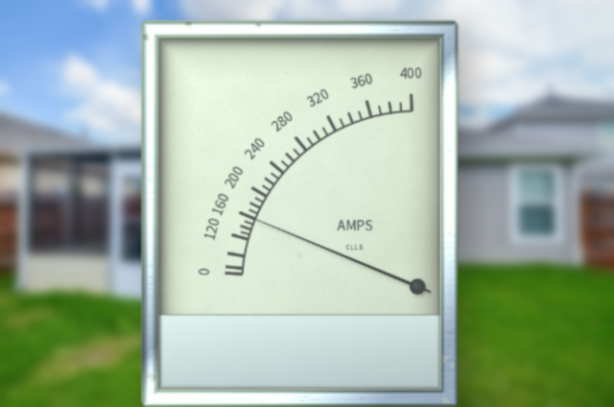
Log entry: 160 A
